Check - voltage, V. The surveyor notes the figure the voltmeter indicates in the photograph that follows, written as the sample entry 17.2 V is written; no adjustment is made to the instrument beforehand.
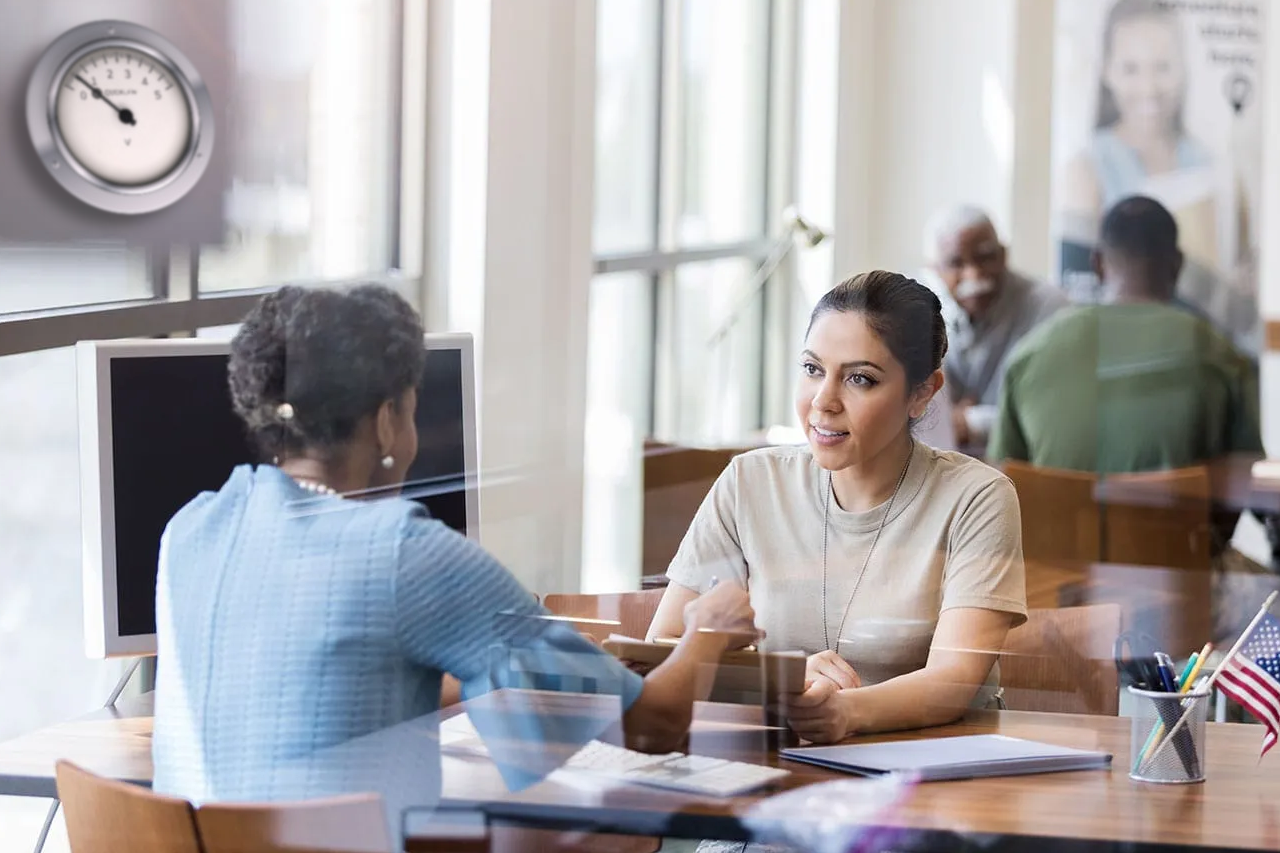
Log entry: 0.5 V
